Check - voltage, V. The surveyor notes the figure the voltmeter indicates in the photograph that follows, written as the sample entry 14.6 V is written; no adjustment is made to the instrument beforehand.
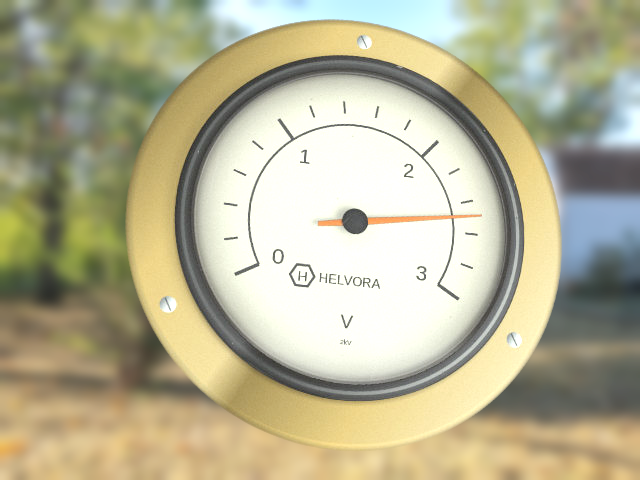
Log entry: 2.5 V
